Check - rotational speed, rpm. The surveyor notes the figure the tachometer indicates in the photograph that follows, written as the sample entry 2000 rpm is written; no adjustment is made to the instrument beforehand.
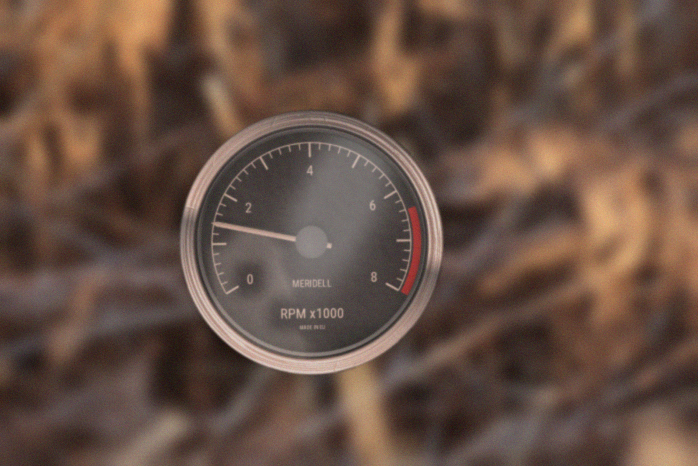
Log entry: 1400 rpm
